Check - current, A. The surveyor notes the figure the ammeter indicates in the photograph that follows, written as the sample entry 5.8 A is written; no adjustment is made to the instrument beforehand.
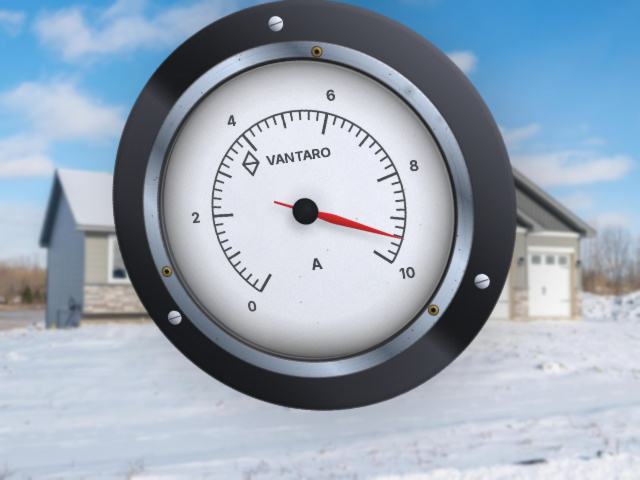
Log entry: 9.4 A
